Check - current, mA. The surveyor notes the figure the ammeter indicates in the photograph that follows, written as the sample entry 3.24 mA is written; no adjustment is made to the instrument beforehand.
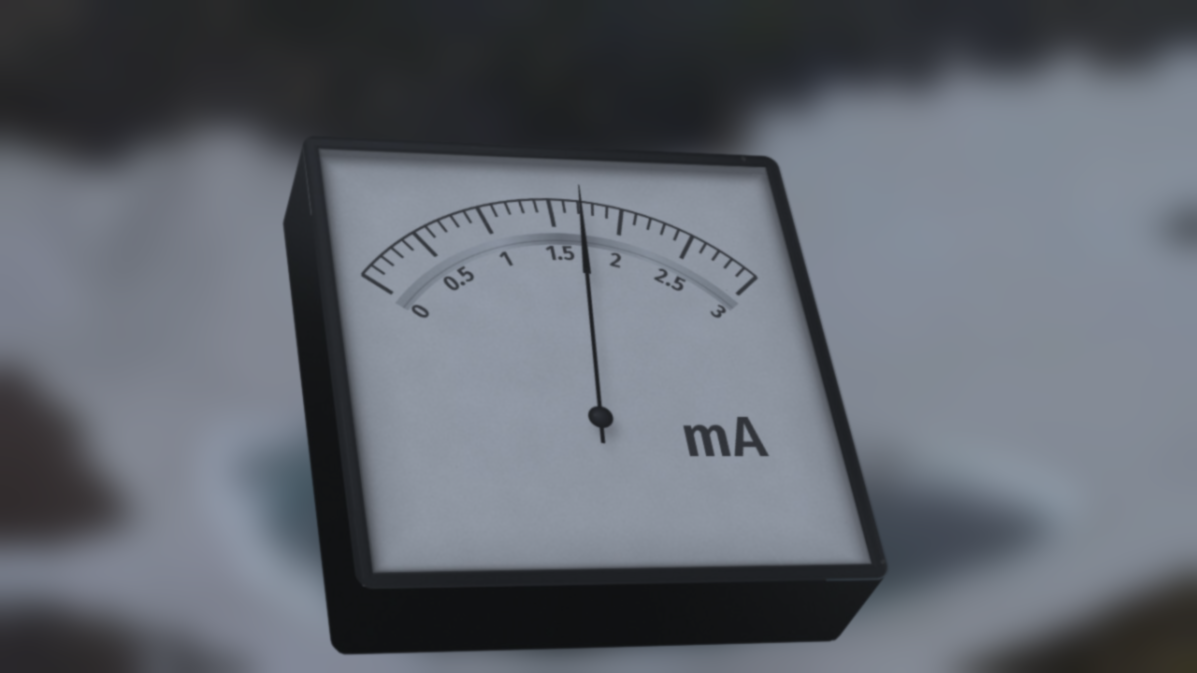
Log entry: 1.7 mA
